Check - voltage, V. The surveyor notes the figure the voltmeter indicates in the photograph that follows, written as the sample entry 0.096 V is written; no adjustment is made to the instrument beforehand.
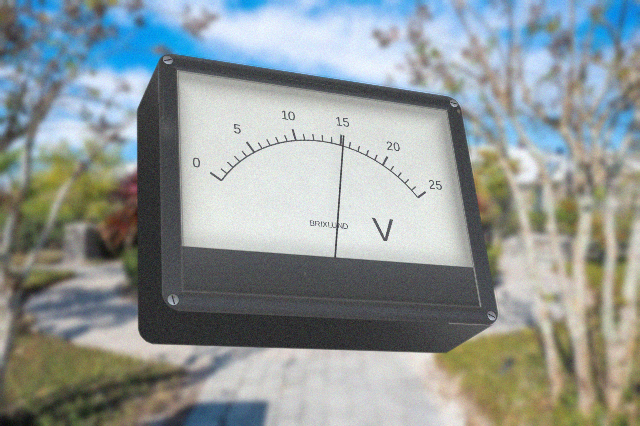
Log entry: 15 V
